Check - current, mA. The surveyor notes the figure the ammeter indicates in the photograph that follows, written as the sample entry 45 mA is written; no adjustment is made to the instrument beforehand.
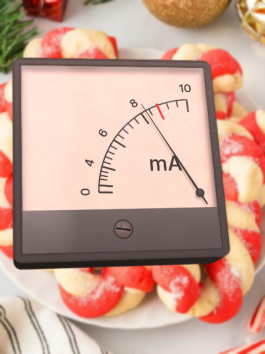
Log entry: 8.2 mA
